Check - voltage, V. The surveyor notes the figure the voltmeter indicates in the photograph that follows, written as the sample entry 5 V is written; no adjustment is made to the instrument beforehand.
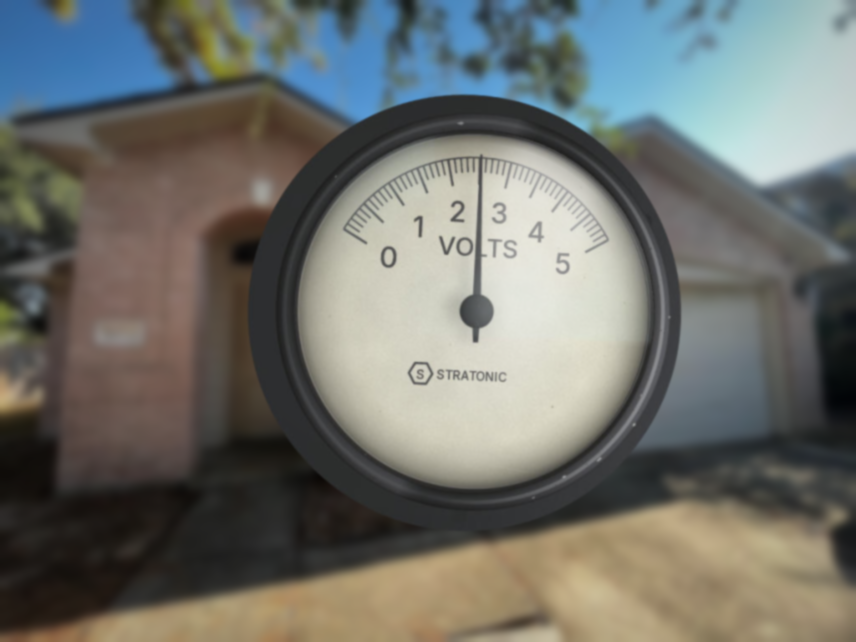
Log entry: 2.5 V
